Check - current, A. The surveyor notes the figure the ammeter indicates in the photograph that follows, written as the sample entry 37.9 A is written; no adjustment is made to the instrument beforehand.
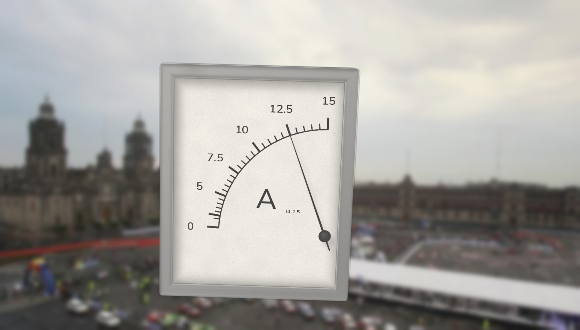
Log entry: 12.5 A
